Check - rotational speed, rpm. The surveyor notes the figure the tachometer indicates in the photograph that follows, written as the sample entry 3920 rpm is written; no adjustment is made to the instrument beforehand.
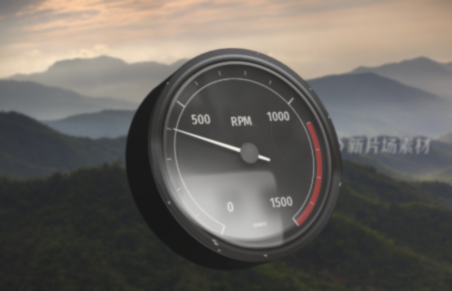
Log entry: 400 rpm
